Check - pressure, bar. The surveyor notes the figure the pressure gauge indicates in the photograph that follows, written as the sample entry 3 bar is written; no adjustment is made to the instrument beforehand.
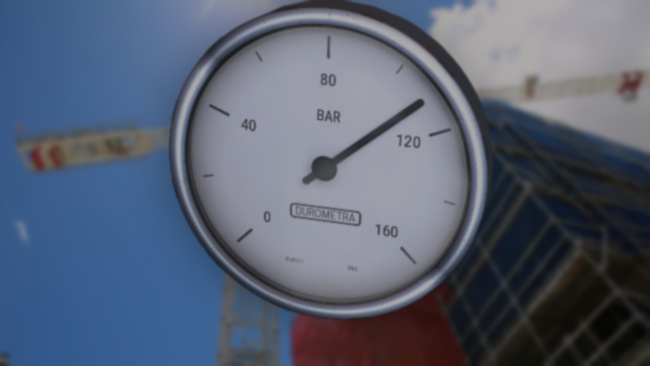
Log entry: 110 bar
